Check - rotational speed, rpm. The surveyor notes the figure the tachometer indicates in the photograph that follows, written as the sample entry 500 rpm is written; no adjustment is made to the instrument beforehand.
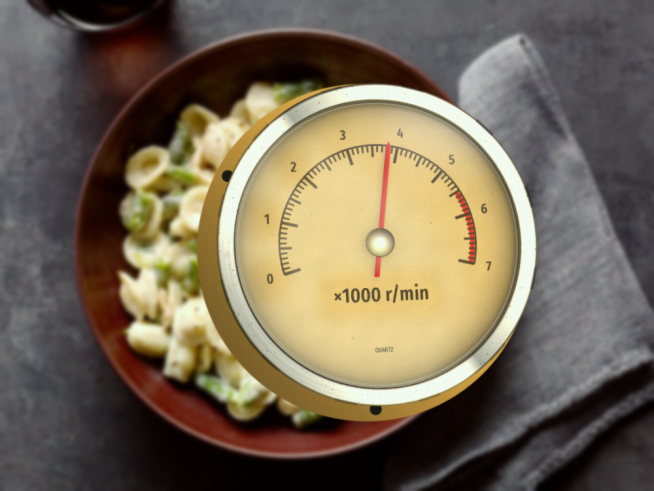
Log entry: 3800 rpm
